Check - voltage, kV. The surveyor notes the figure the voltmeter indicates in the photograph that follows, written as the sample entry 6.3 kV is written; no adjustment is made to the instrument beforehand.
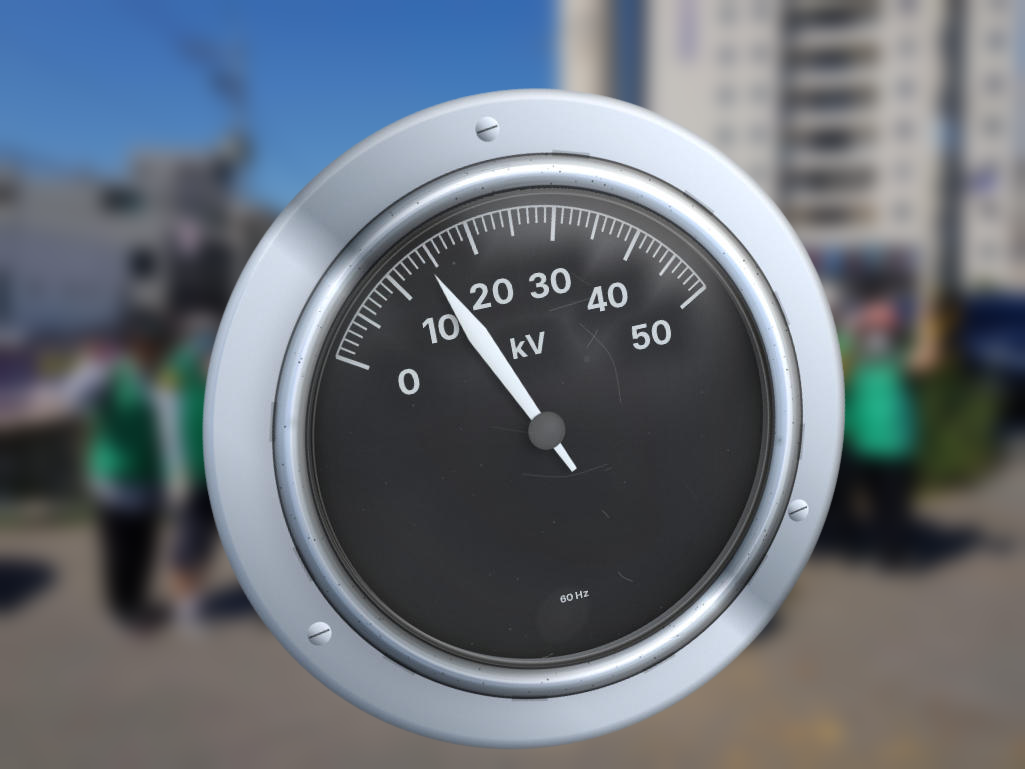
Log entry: 14 kV
